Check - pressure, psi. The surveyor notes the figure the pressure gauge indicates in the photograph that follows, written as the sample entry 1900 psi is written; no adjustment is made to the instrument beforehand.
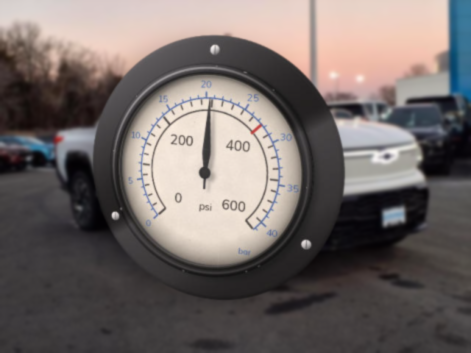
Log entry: 300 psi
